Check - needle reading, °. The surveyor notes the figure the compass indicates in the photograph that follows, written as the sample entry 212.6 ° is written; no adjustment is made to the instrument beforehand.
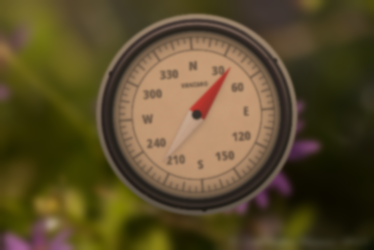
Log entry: 40 °
